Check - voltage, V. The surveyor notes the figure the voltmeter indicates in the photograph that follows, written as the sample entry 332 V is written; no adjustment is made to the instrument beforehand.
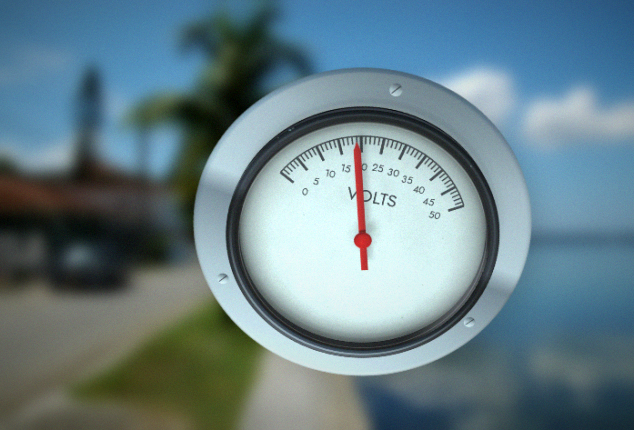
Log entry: 19 V
